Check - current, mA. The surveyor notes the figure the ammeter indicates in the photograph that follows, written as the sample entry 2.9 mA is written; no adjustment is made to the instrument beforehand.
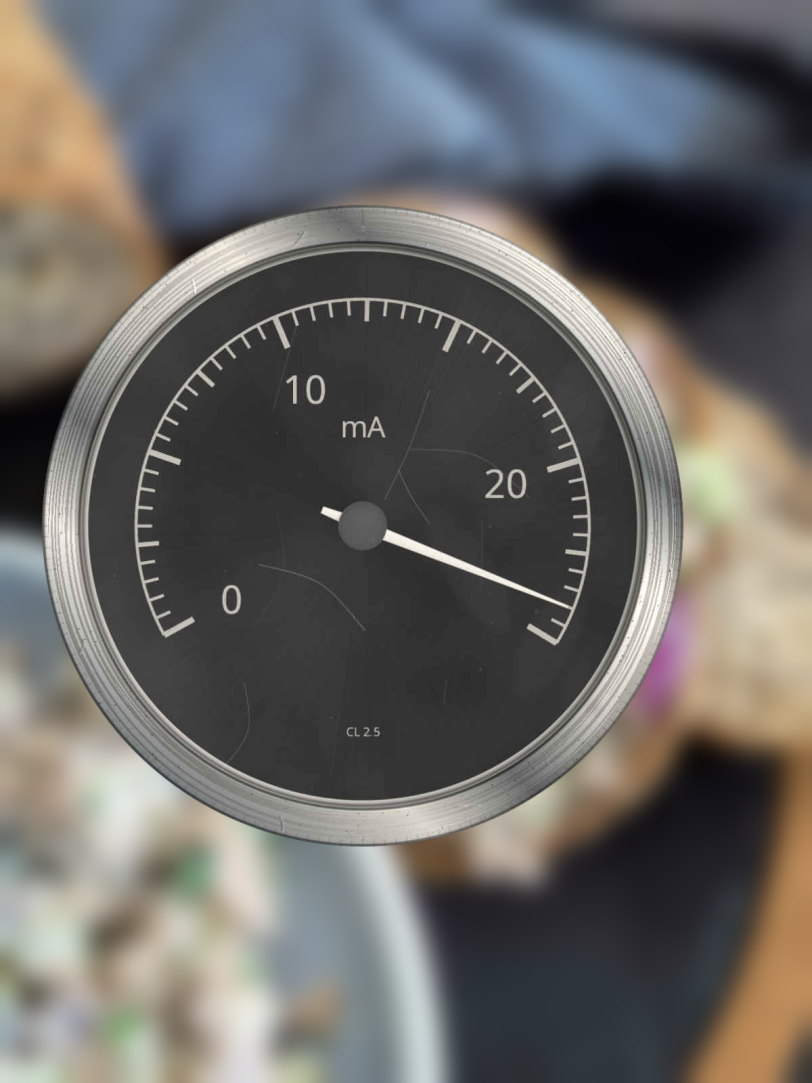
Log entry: 24 mA
